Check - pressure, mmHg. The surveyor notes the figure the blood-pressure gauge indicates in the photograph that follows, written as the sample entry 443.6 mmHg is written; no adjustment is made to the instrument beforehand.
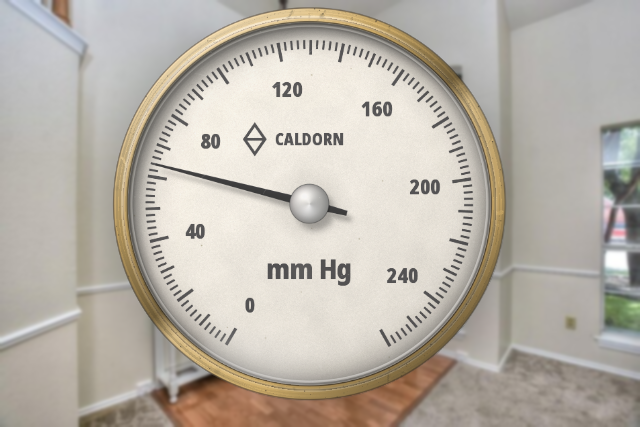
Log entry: 64 mmHg
